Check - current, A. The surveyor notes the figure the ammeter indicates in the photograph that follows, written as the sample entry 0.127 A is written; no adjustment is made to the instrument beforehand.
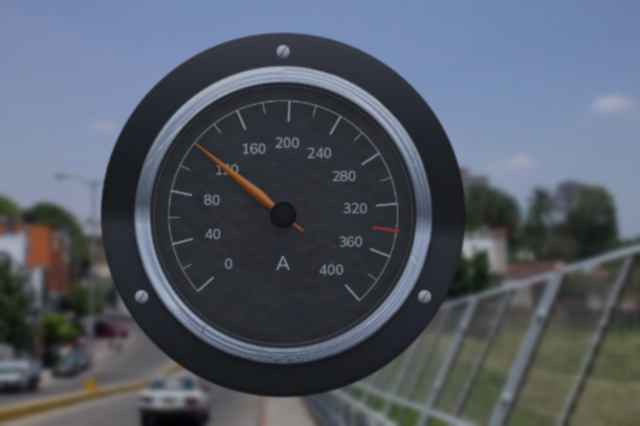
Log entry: 120 A
